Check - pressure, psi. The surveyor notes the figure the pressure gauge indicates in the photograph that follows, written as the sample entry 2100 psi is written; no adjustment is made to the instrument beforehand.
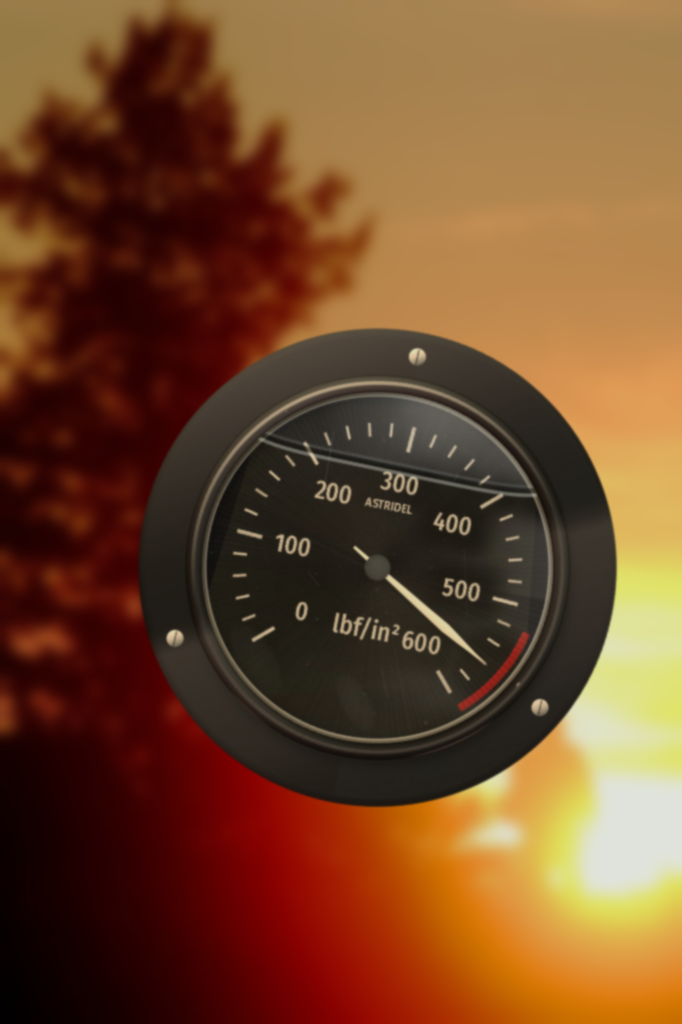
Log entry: 560 psi
